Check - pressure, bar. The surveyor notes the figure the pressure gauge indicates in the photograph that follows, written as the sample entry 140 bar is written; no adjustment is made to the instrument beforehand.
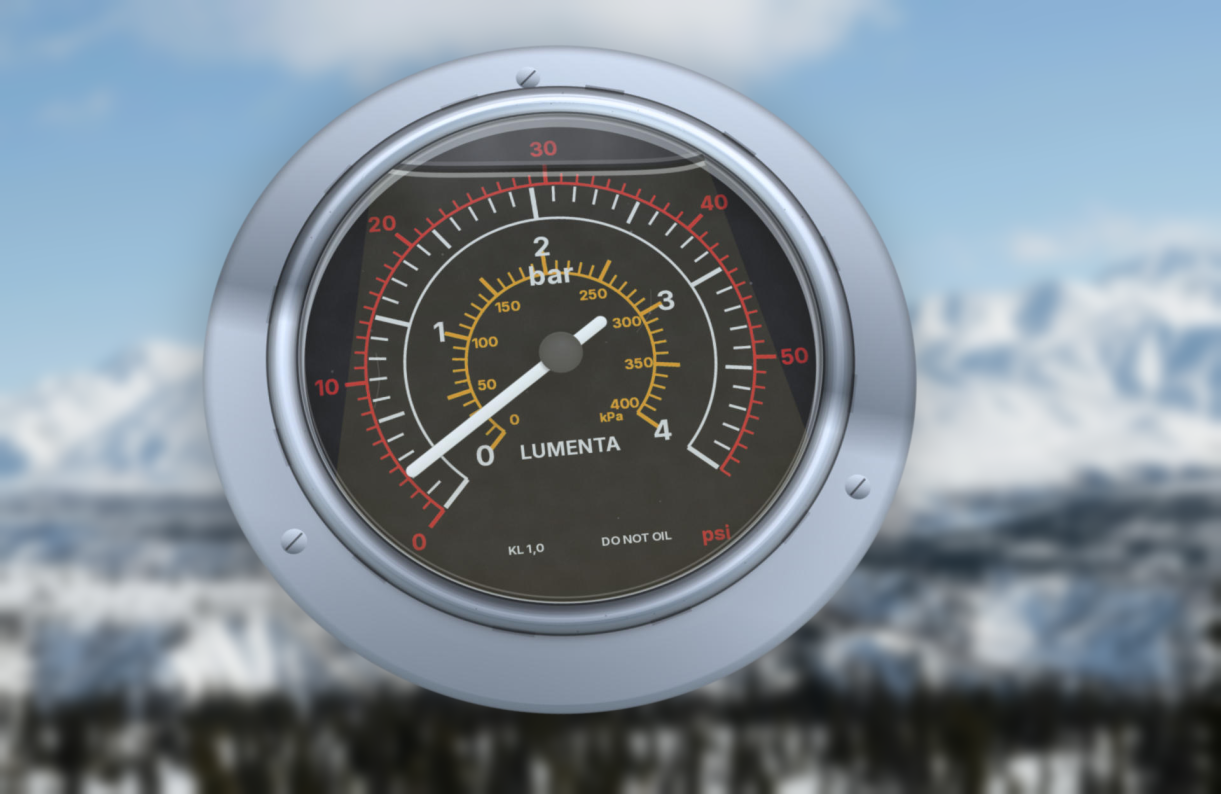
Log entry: 0.2 bar
